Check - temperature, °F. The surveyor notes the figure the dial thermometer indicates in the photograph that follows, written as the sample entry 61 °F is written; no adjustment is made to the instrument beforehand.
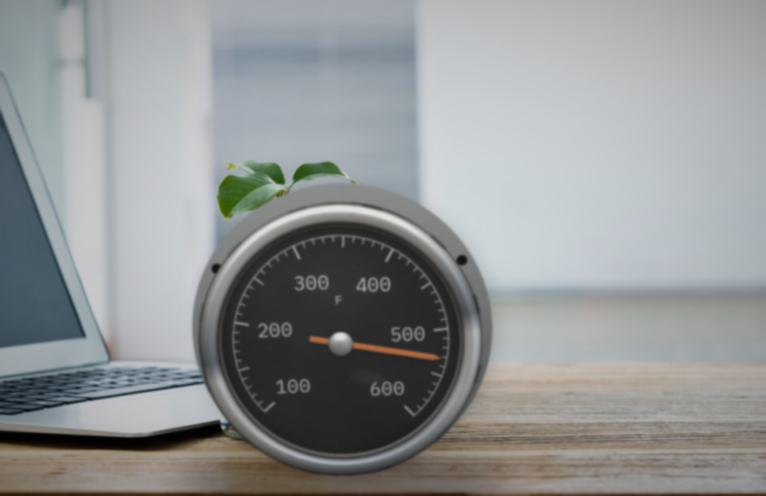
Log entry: 530 °F
